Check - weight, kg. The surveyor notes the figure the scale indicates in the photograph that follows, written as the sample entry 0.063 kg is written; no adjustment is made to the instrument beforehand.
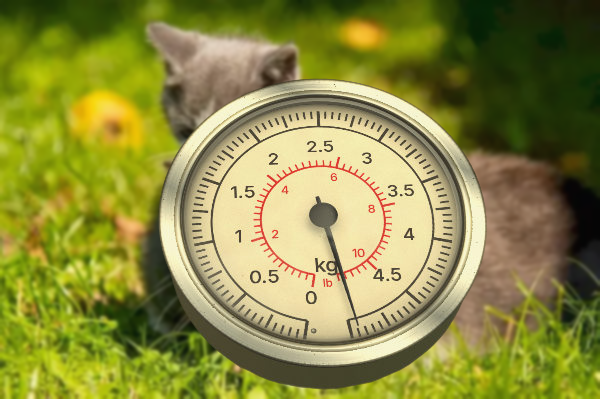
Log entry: 4.95 kg
